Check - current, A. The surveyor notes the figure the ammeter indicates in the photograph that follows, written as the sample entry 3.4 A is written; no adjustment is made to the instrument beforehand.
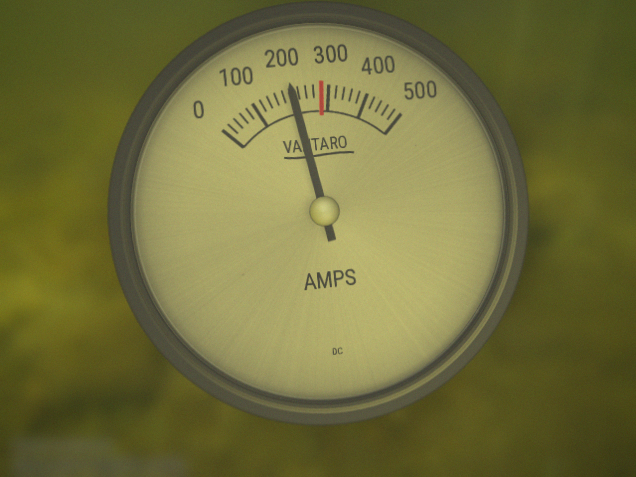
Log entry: 200 A
